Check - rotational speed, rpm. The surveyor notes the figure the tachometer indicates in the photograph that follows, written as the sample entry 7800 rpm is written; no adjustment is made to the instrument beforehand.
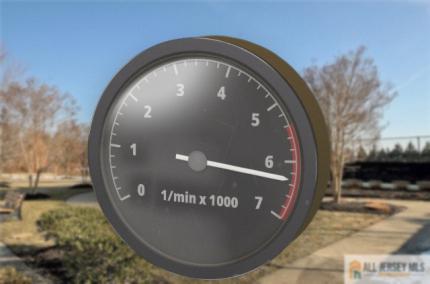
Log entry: 6300 rpm
